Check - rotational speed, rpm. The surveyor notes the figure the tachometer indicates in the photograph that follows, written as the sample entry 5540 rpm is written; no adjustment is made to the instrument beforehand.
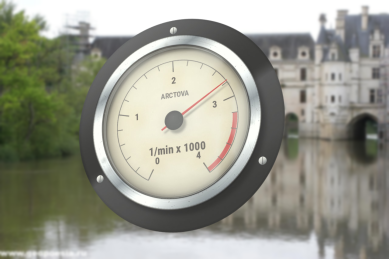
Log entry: 2800 rpm
